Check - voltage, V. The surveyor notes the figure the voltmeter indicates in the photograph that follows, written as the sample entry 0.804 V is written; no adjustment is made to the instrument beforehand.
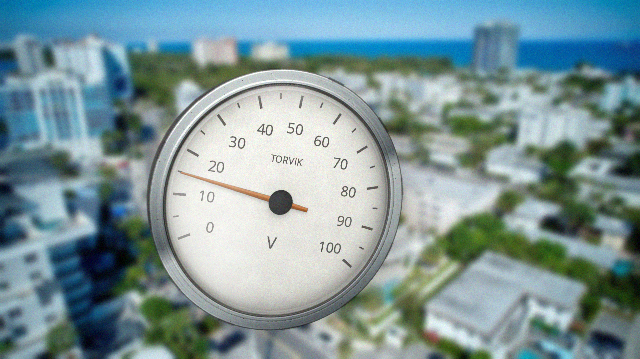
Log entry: 15 V
